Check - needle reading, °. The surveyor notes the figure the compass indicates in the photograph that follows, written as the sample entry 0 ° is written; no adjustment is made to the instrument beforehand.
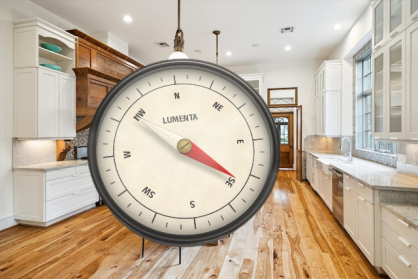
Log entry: 130 °
